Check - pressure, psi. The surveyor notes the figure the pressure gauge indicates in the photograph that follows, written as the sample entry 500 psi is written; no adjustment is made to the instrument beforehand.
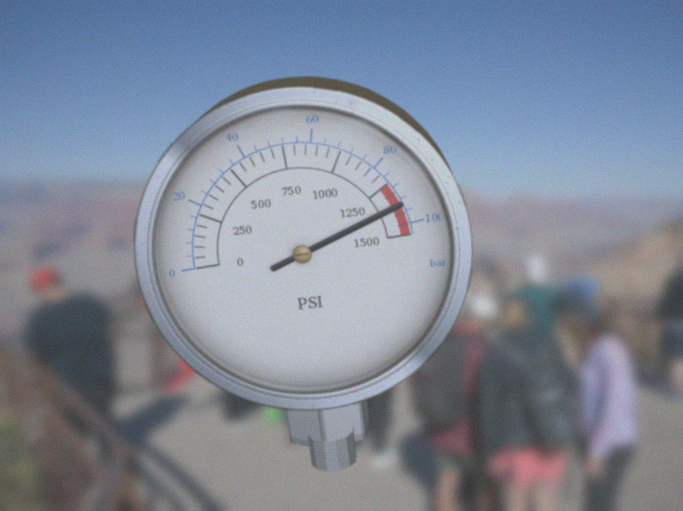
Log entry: 1350 psi
